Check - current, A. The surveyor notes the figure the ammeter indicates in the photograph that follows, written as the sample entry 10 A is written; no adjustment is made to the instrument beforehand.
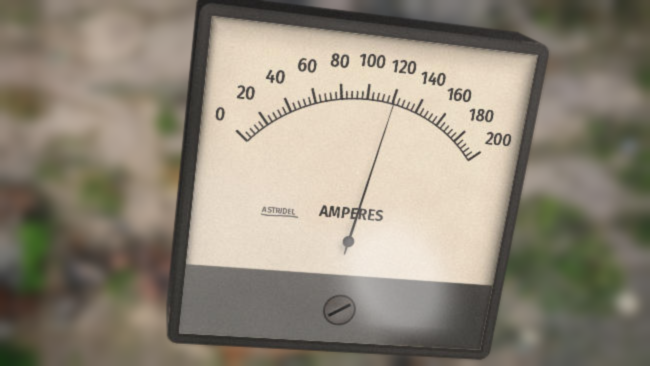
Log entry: 120 A
